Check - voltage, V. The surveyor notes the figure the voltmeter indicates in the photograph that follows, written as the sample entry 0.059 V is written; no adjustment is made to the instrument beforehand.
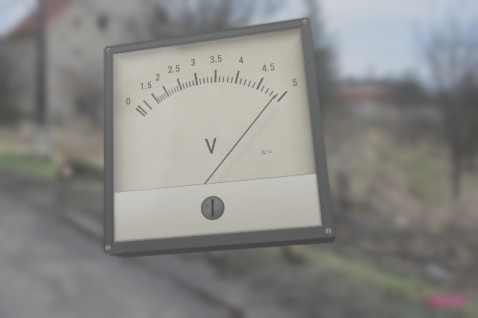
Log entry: 4.9 V
